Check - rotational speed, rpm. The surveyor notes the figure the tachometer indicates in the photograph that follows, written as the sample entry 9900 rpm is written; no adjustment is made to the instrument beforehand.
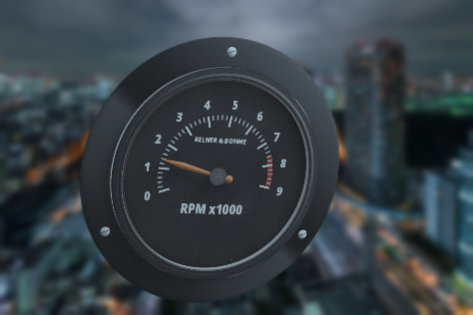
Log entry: 1400 rpm
